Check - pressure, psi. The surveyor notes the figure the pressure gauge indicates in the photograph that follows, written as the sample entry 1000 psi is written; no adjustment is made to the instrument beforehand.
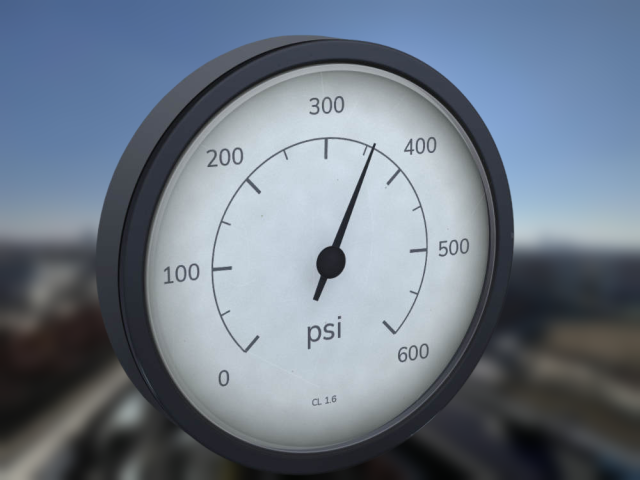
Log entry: 350 psi
